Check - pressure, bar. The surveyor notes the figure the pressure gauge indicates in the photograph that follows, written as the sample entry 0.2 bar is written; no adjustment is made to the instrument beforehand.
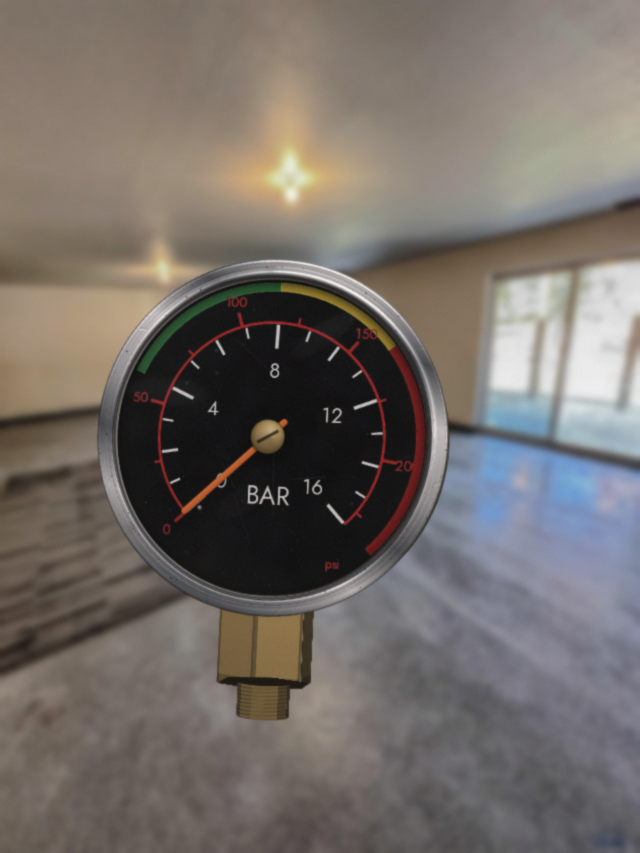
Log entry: 0 bar
